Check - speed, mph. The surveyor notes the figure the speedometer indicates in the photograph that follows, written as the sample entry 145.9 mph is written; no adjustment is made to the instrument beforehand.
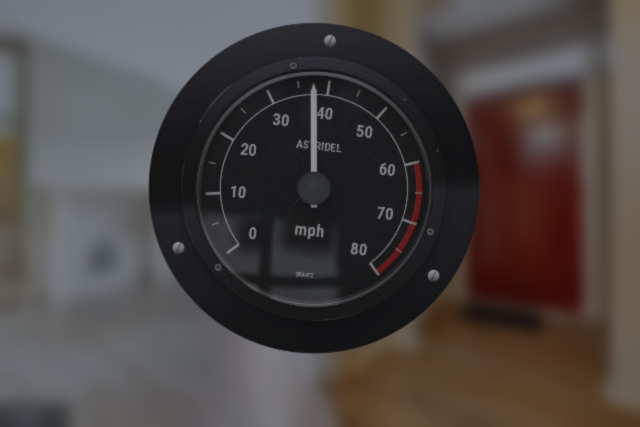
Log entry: 37.5 mph
